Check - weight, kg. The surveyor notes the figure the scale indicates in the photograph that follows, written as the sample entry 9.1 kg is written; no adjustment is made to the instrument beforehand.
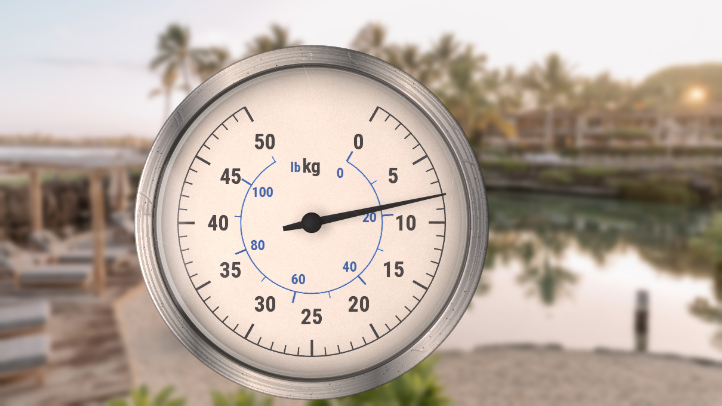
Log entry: 8 kg
